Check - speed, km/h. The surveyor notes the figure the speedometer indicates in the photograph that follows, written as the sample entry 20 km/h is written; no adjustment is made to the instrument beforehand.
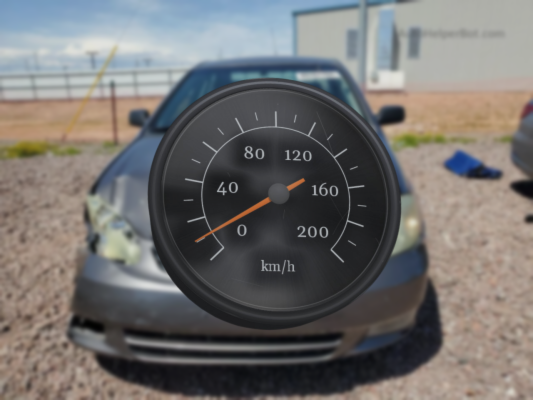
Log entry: 10 km/h
